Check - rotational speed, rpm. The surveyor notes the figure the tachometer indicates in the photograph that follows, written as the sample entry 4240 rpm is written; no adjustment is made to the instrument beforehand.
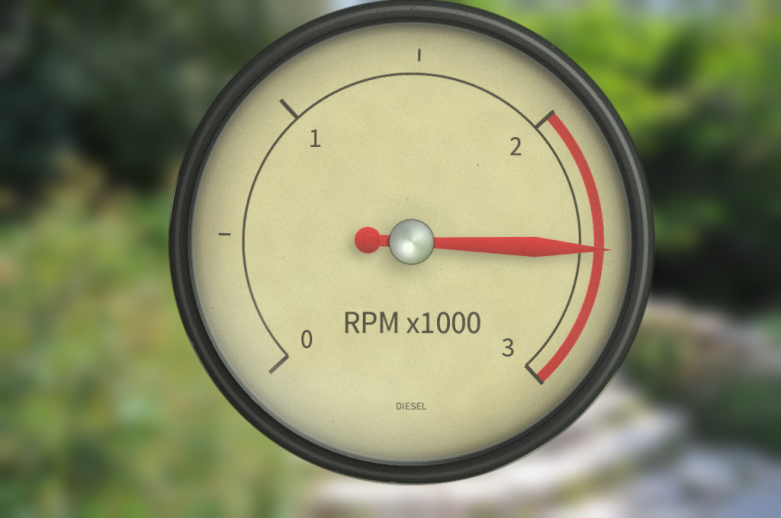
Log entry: 2500 rpm
